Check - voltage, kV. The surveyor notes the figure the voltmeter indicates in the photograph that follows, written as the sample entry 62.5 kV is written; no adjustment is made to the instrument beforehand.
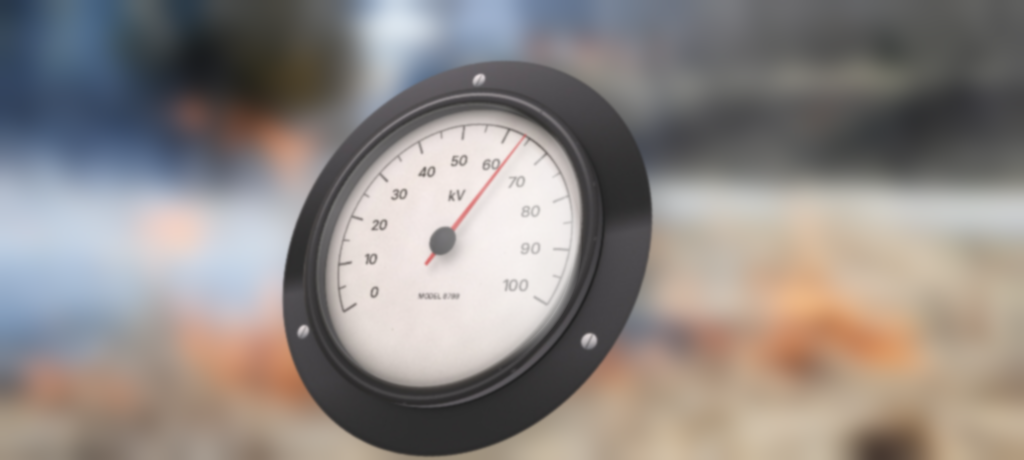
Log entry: 65 kV
